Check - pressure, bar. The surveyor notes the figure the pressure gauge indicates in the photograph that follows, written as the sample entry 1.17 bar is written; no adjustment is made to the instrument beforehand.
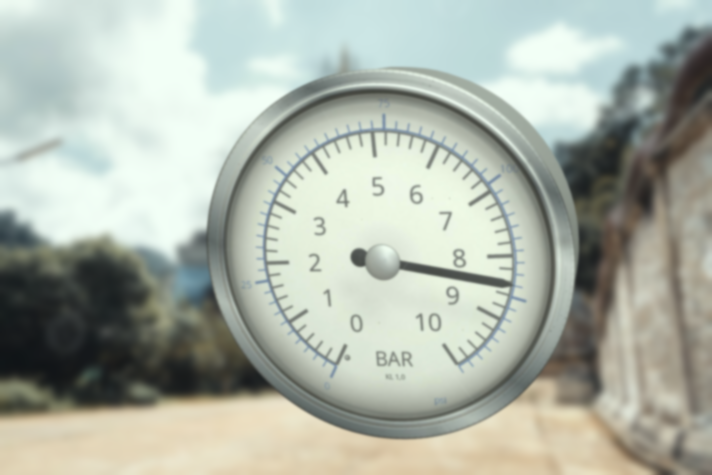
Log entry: 8.4 bar
